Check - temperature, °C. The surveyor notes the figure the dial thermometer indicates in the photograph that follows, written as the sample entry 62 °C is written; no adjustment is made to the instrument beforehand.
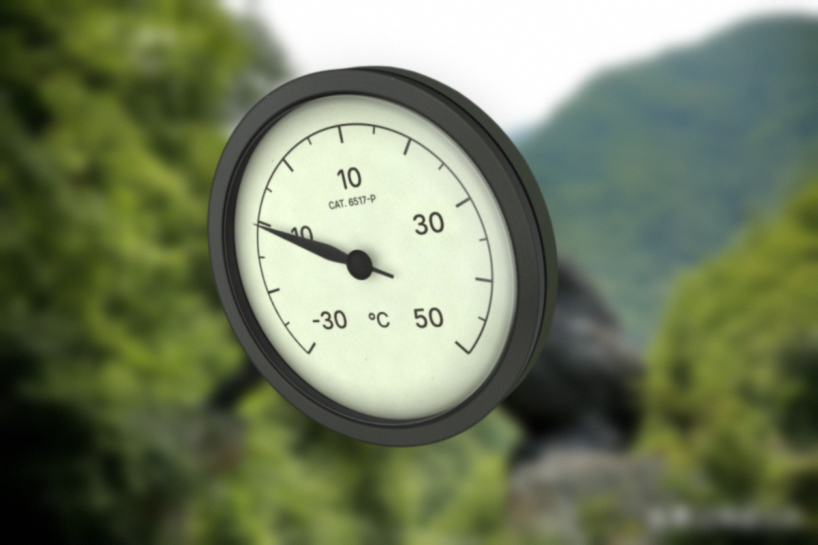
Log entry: -10 °C
